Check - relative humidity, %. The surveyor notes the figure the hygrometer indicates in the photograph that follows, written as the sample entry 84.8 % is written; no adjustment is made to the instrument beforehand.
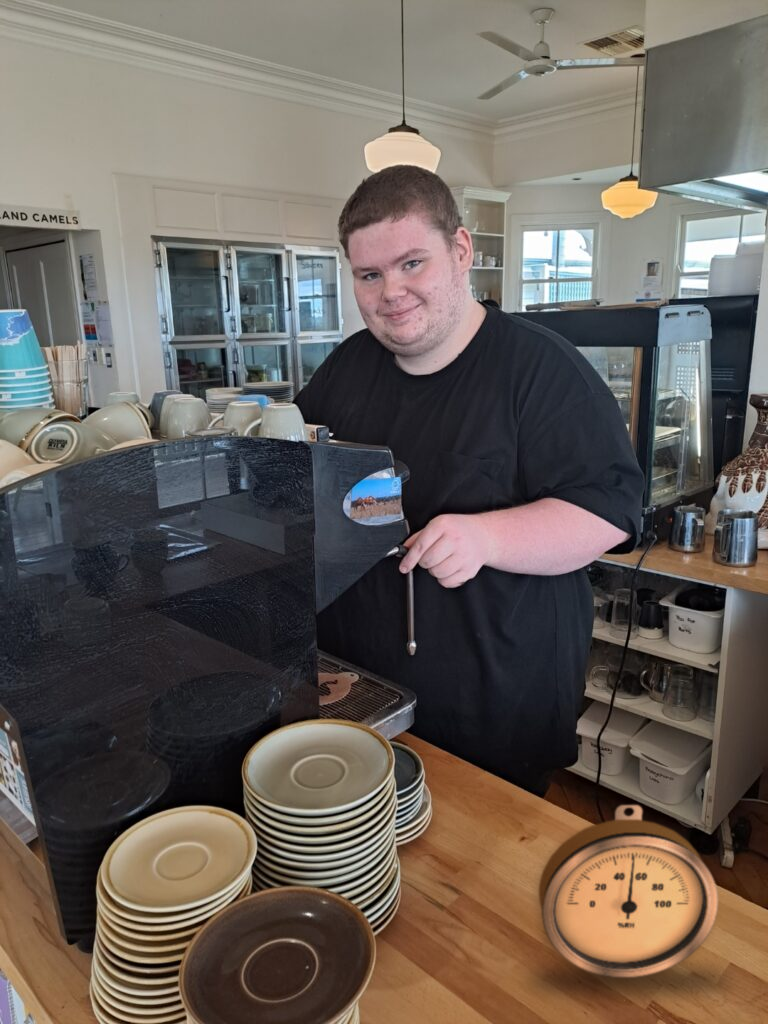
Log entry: 50 %
